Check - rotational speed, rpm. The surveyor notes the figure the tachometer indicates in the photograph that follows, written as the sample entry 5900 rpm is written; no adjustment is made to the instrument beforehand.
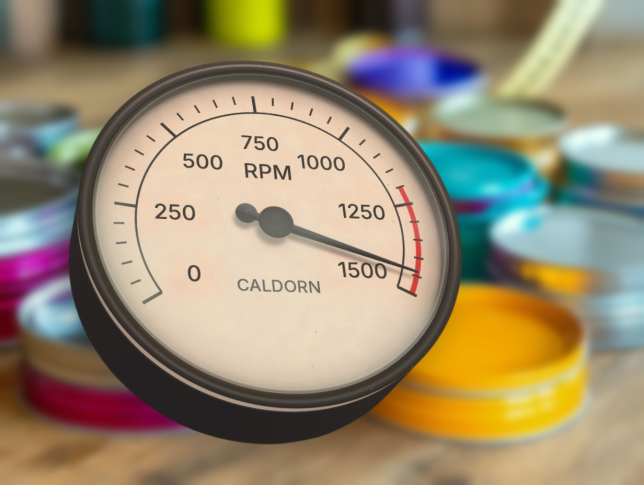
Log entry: 1450 rpm
